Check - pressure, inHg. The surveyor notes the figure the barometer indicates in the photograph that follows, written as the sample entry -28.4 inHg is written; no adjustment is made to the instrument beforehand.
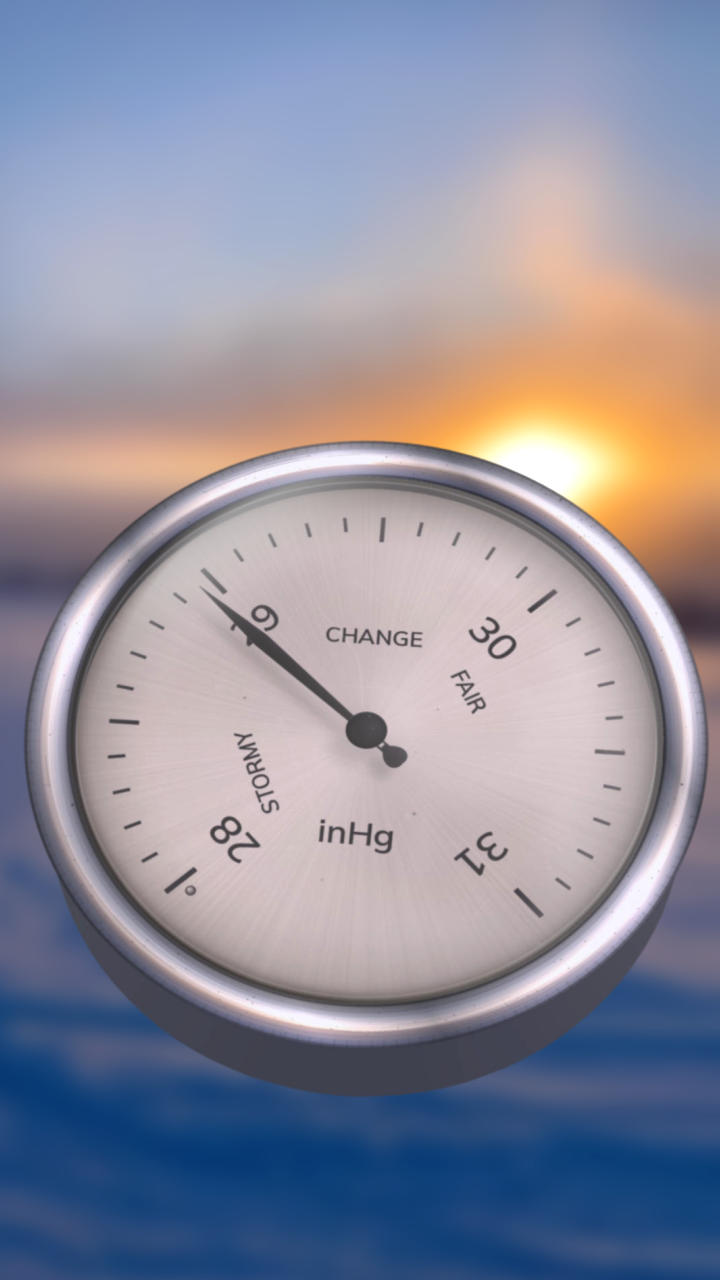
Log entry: 28.95 inHg
